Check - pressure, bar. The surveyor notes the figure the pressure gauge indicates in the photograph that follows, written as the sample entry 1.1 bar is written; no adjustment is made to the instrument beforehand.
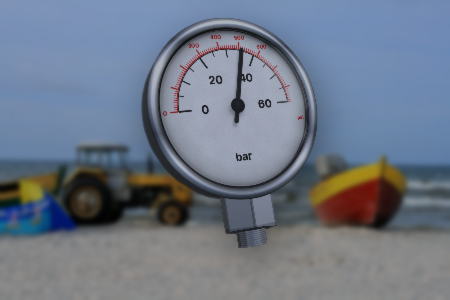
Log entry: 35 bar
